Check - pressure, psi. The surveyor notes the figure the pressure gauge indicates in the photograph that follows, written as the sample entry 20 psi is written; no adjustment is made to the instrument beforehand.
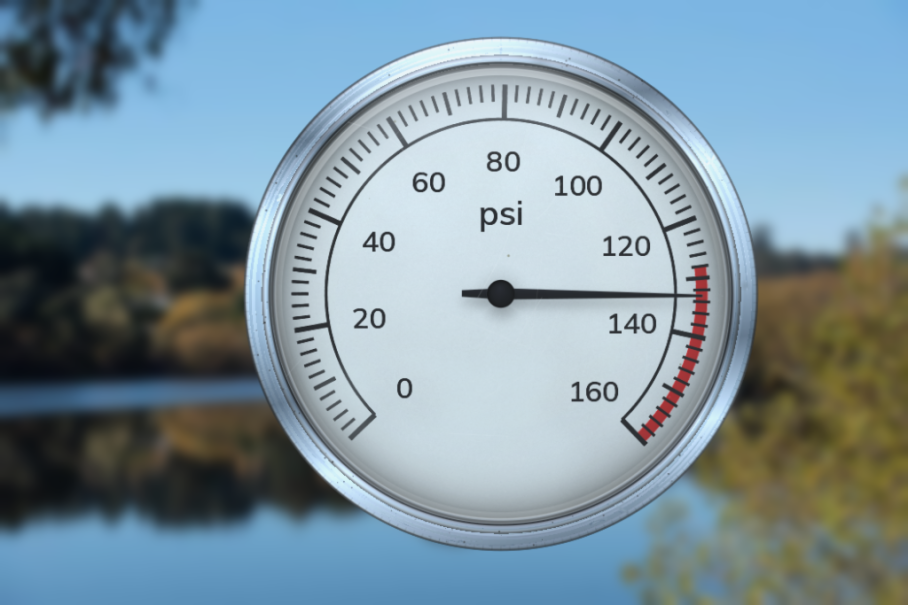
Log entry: 133 psi
